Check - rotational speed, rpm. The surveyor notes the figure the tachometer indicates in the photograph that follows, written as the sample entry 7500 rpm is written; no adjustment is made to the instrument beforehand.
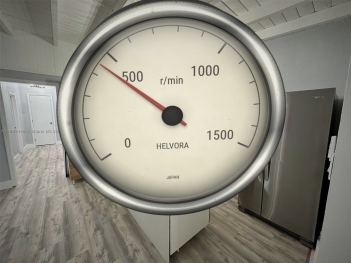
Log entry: 450 rpm
